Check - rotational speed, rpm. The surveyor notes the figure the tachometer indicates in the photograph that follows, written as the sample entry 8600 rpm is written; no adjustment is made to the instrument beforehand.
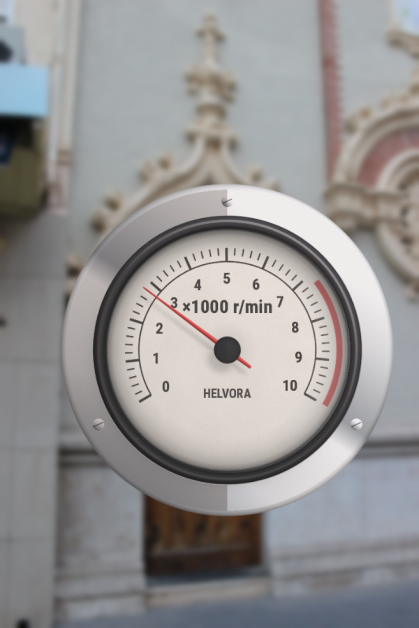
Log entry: 2800 rpm
